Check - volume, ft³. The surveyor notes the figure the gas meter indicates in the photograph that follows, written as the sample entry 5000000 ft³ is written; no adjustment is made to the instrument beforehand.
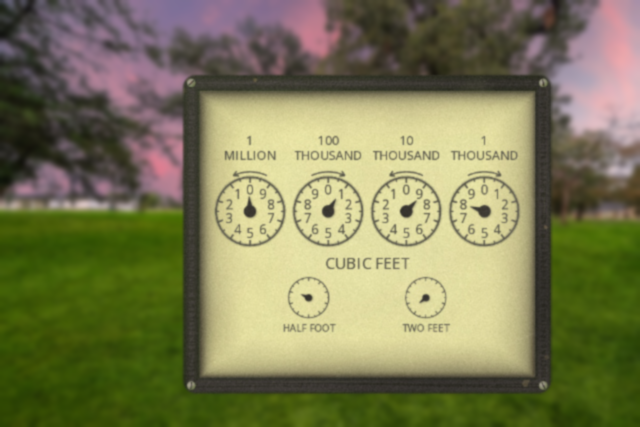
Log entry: 8800 ft³
